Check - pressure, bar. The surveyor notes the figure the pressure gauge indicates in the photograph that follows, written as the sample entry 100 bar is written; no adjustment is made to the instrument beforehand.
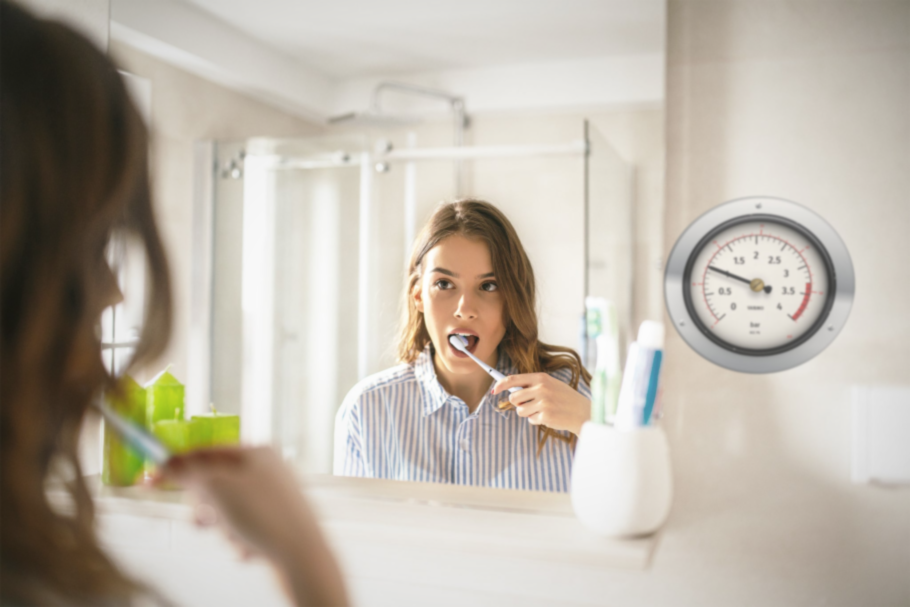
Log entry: 1 bar
